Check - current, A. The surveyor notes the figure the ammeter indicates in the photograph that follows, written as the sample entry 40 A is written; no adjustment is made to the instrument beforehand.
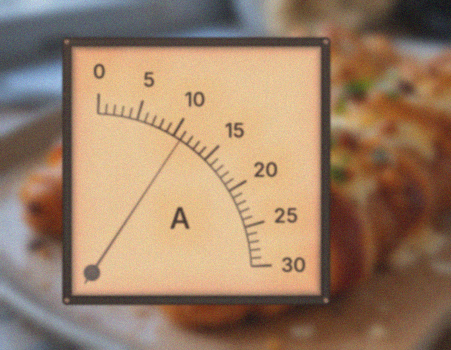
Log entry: 11 A
